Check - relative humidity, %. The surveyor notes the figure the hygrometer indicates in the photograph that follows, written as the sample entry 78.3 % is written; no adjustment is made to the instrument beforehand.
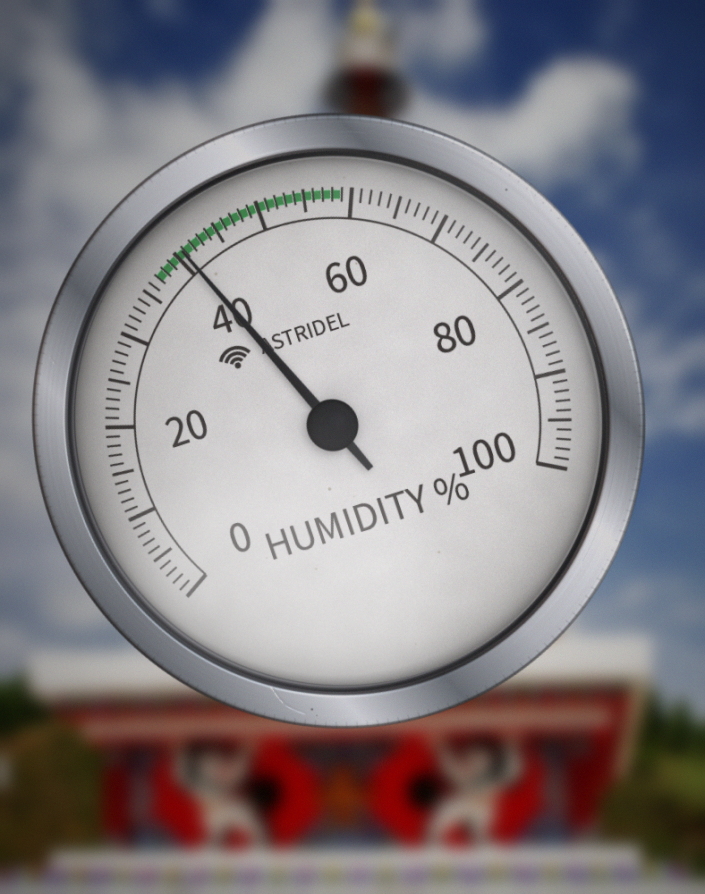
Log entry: 41 %
